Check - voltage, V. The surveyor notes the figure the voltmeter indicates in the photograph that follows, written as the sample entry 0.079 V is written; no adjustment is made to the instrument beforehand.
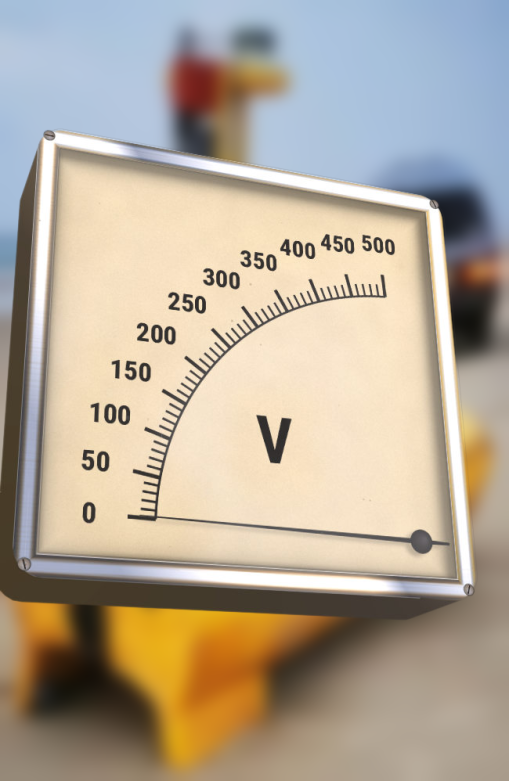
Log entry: 0 V
